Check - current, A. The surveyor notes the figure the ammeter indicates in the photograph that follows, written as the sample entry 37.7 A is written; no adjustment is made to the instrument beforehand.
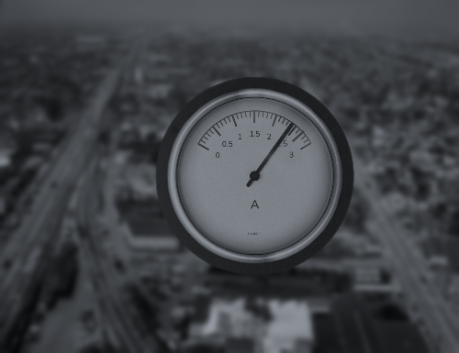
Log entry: 2.4 A
